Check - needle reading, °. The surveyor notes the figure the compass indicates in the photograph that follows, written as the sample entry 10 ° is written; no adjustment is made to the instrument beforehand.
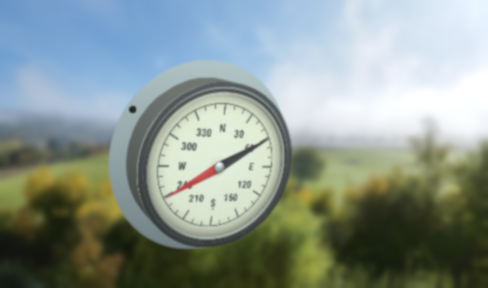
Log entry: 240 °
